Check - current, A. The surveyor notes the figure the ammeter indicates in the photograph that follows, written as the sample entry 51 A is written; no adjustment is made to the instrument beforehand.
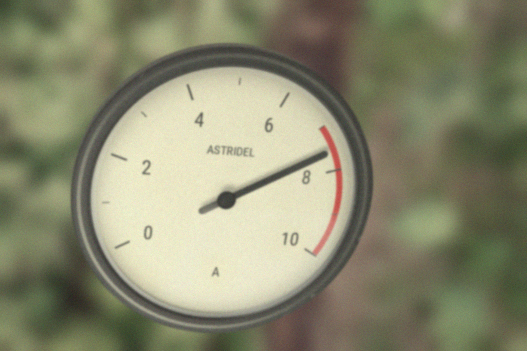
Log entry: 7.5 A
